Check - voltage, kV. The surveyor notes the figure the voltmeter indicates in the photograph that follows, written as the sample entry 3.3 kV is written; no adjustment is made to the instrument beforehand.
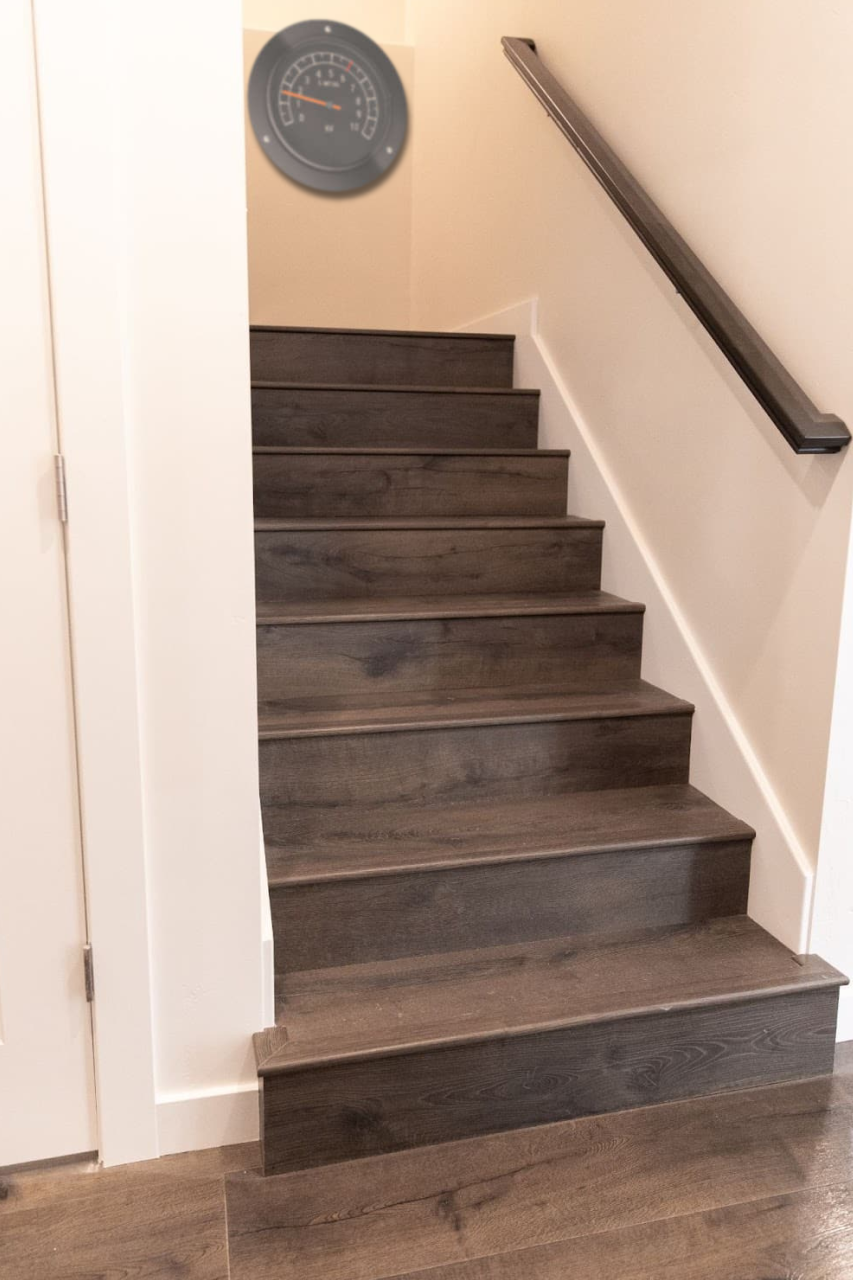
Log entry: 1.5 kV
